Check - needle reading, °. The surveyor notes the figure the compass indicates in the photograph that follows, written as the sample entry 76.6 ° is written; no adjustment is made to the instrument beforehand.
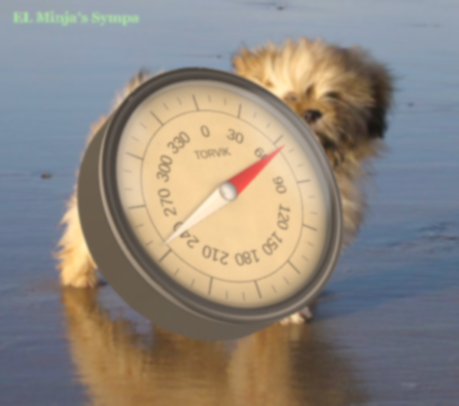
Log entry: 65 °
